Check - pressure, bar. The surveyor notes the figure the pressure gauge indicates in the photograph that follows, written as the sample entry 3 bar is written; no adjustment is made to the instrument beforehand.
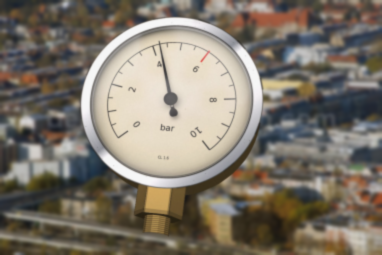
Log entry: 4.25 bar
